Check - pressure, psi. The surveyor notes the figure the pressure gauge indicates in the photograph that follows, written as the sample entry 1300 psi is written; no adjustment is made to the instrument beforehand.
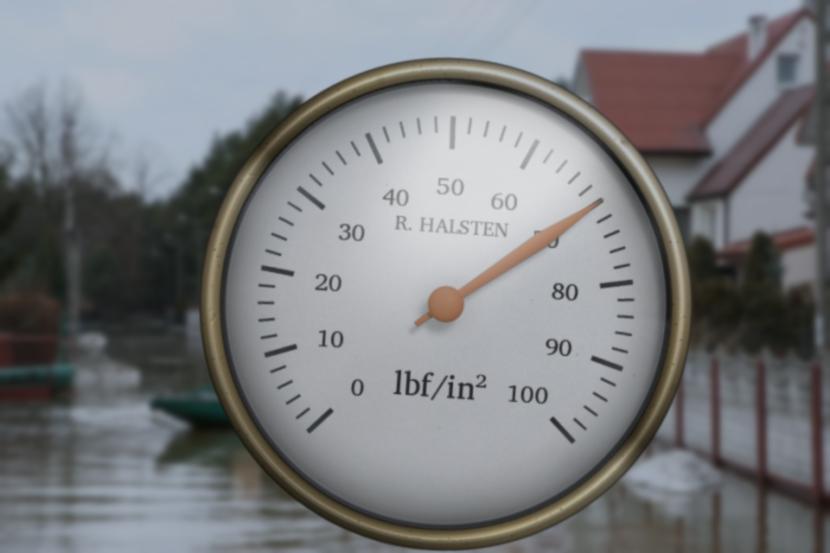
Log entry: 70 psi
